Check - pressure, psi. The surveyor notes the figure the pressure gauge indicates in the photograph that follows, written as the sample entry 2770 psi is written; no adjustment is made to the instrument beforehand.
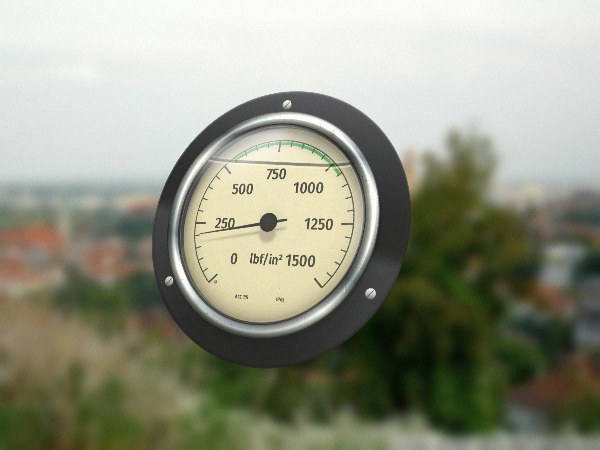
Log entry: 200 psi
